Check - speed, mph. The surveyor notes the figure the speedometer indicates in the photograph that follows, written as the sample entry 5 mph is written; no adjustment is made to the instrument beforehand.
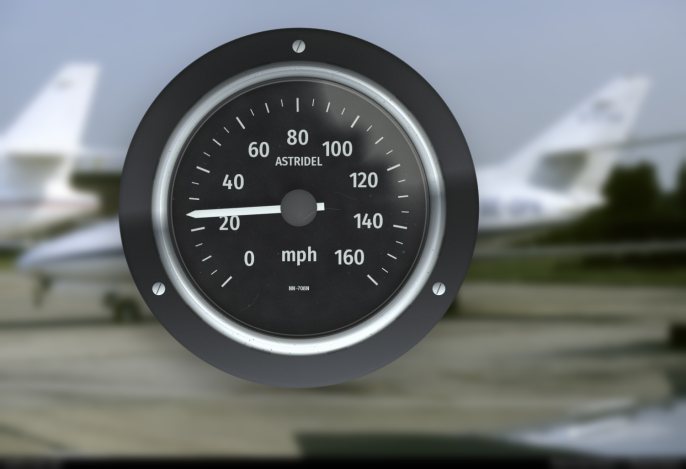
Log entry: 25 mph
